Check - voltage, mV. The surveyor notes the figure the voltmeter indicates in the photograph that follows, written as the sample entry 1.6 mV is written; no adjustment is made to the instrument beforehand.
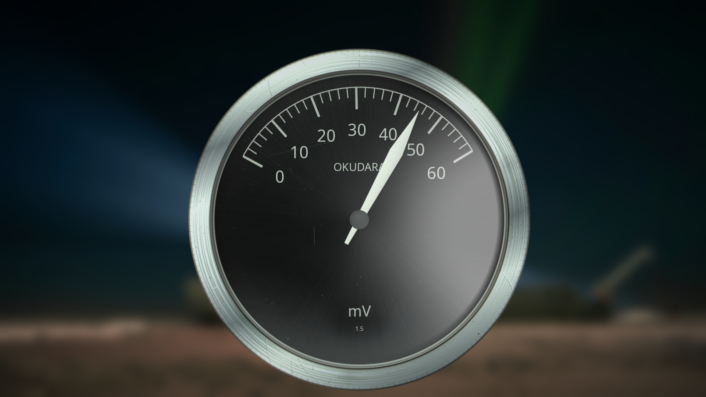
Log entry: 45 mV
